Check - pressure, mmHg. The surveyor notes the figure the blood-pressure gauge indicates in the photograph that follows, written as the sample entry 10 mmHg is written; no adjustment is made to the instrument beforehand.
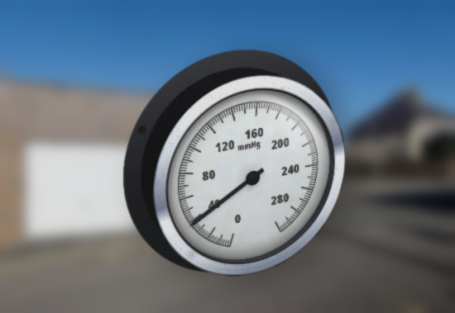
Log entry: 40 mmHg
